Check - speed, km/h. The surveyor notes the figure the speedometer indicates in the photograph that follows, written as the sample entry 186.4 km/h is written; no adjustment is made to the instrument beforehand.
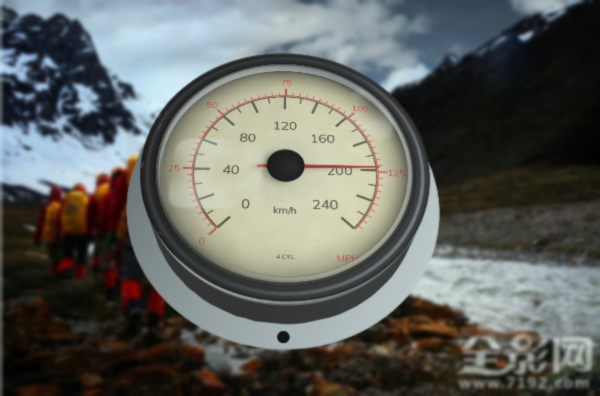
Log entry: 200 km/h
